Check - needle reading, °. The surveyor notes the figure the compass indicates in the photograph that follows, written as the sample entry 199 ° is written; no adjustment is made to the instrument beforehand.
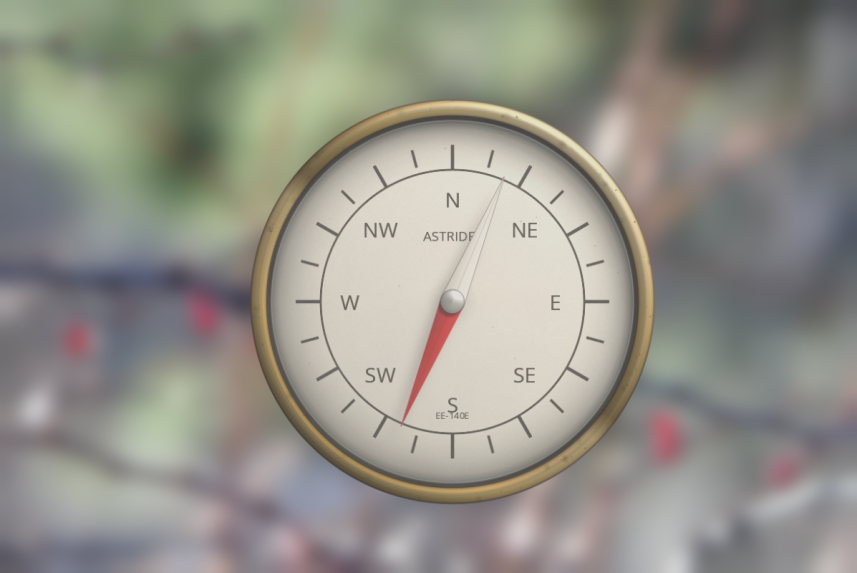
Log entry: 202.5 °
